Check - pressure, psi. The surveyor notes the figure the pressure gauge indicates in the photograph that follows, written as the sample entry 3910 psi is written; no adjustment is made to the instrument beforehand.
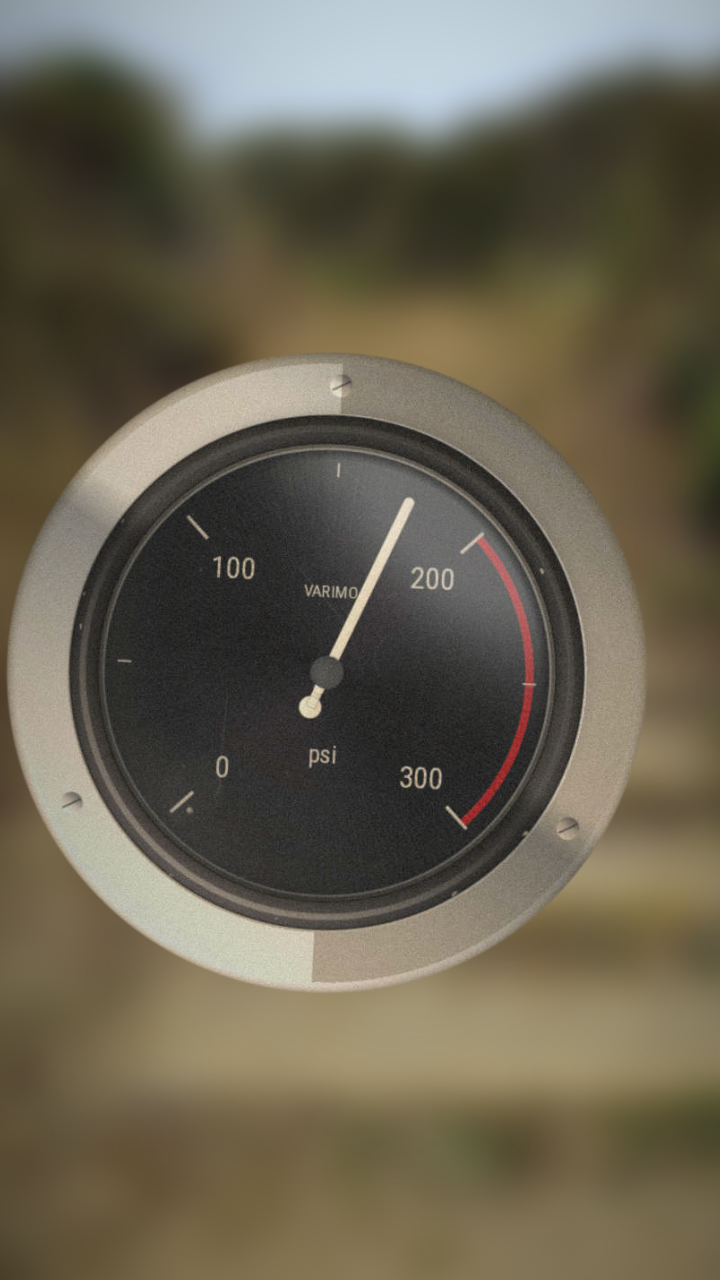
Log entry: 175 psi
